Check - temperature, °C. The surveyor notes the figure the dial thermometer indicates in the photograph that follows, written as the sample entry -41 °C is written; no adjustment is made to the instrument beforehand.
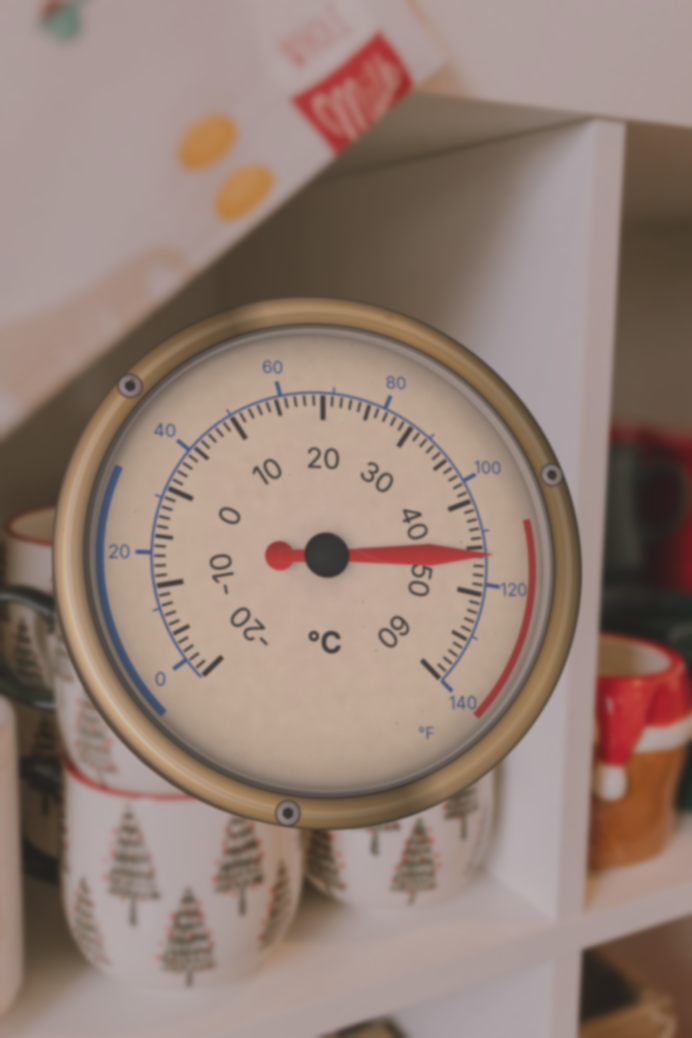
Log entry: 46 °C
